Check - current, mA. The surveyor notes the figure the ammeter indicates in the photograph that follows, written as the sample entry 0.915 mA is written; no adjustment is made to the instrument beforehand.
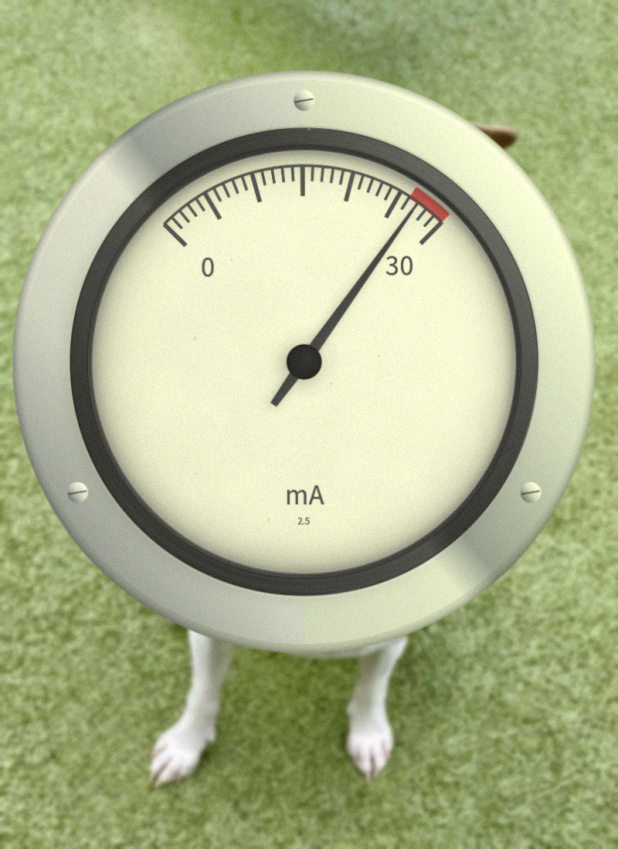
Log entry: 27 mA
